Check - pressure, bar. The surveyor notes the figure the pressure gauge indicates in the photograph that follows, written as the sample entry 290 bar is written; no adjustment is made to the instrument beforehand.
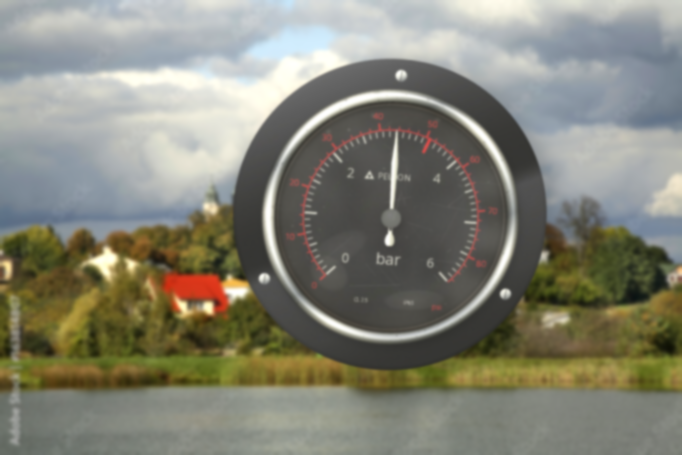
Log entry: 3 bar
